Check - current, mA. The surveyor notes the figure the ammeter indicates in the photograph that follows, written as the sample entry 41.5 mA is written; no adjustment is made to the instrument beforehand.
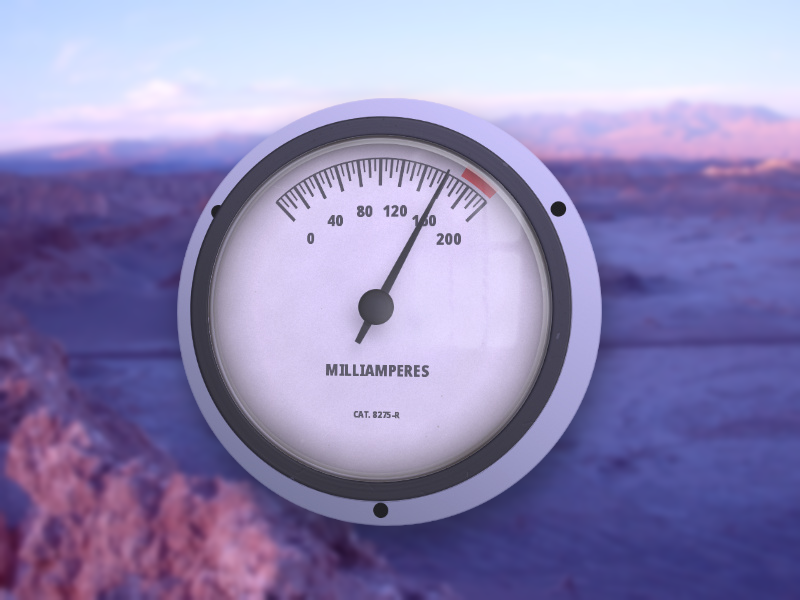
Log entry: 160 mA
